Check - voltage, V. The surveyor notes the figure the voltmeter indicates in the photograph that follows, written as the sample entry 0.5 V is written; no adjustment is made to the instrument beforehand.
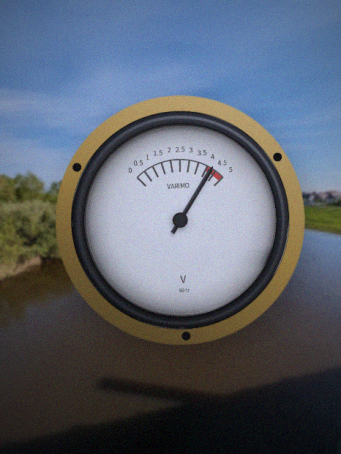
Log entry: 4.25 V
